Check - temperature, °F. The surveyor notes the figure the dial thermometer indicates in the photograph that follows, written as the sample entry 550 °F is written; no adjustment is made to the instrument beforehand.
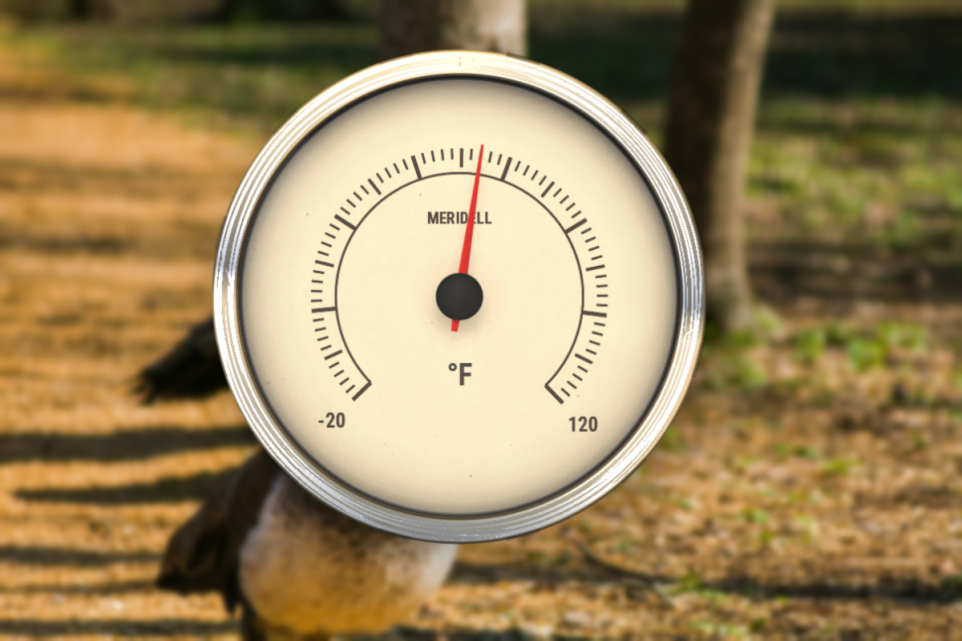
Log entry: 54 °F
